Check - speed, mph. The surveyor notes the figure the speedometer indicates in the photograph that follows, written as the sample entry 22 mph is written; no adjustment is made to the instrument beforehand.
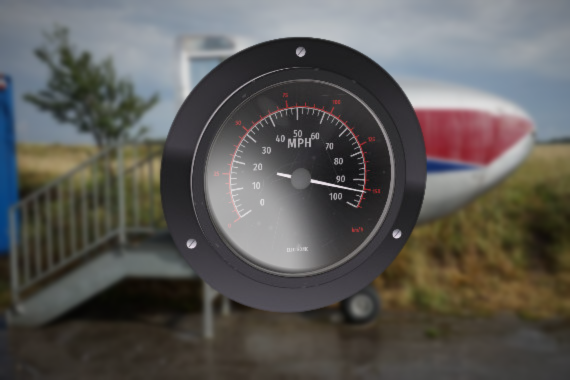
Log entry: 94 mph
